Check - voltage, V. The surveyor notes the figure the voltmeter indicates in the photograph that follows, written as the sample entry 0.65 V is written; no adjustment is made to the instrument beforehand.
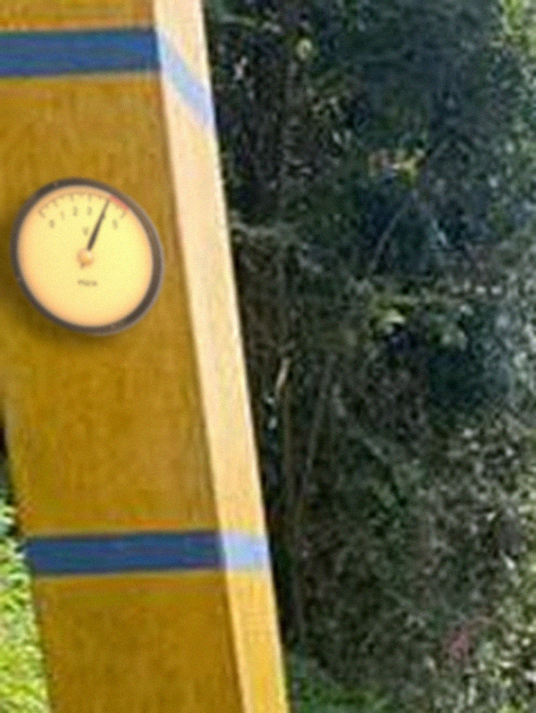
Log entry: 4 V
